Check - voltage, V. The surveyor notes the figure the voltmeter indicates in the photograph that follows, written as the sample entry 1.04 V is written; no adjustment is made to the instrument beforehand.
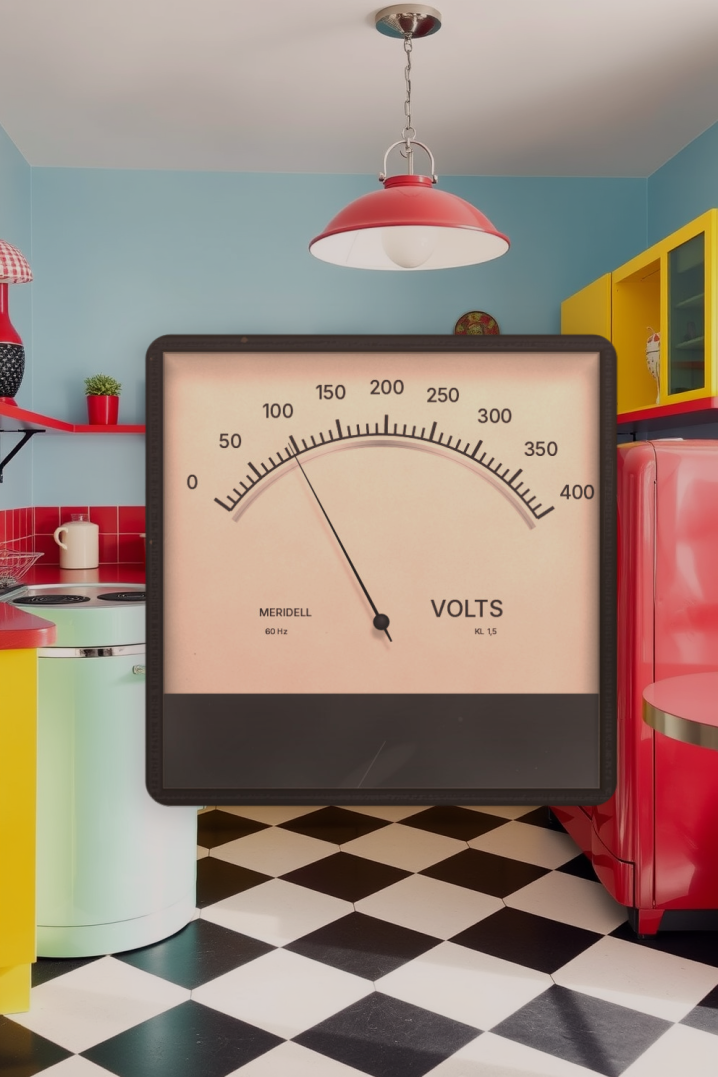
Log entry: 95 V
